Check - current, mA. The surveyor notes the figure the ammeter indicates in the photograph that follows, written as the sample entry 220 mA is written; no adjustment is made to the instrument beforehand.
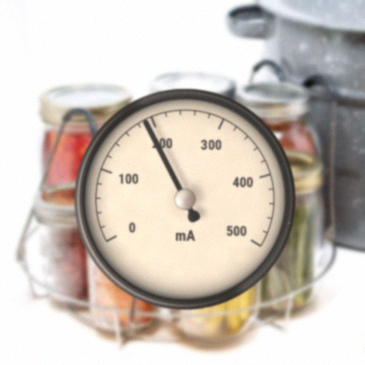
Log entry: 190 mA
